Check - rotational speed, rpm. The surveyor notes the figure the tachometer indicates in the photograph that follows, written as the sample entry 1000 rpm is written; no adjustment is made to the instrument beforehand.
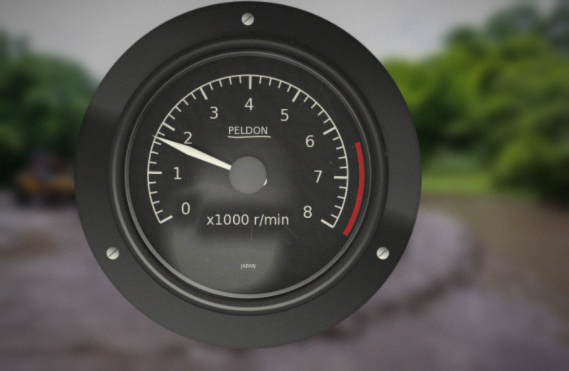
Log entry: 1700 rpm
